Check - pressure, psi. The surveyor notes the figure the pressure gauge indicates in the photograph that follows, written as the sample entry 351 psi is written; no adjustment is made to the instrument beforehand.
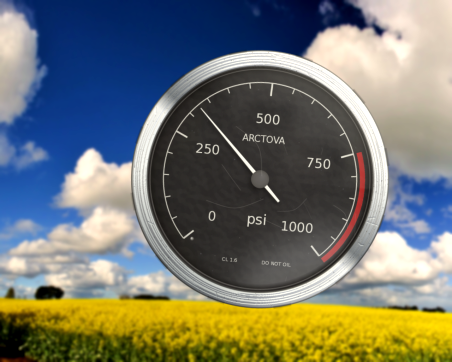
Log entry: 325 psi
